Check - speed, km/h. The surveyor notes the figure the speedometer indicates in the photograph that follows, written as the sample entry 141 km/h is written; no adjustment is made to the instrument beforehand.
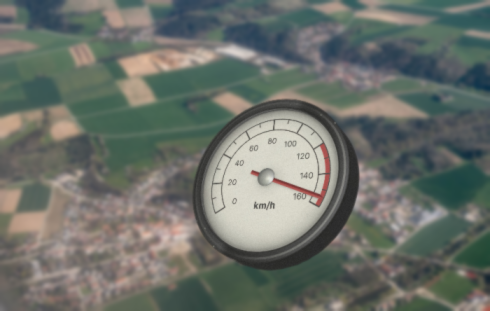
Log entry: 155 km/h
